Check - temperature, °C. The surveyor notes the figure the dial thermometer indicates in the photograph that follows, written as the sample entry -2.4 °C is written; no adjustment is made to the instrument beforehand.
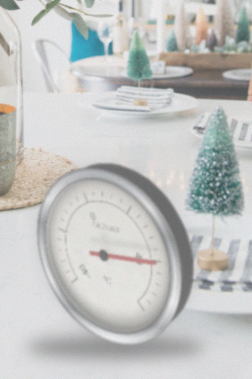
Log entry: 40 °C
